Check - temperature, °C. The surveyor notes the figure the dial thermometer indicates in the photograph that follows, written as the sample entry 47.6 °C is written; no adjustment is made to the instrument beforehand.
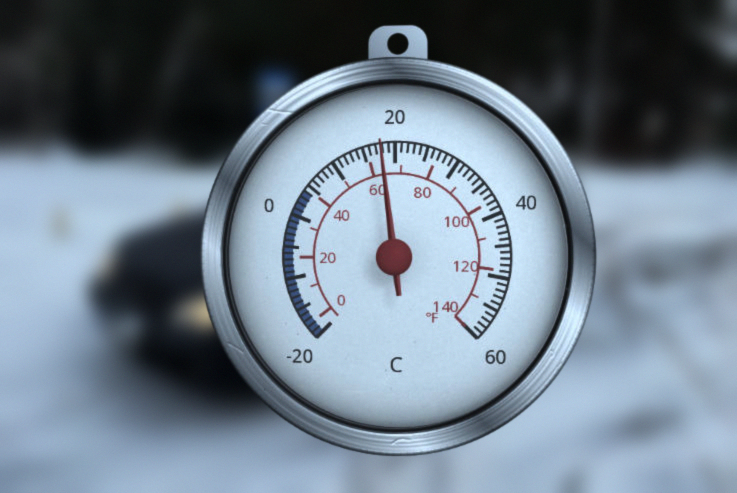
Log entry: 18 °C
